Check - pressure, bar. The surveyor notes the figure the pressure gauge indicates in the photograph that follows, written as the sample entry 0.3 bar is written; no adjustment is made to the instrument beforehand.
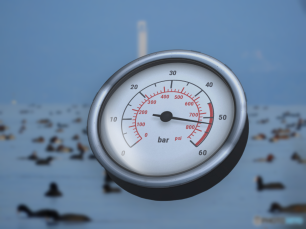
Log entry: 52.5 bar
